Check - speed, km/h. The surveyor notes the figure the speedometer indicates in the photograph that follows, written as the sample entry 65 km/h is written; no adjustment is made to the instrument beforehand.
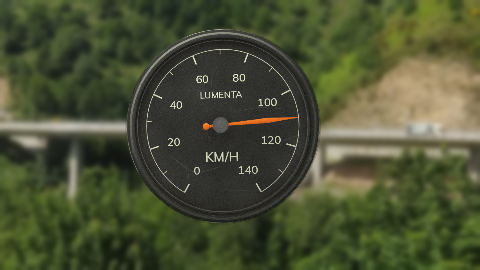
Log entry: 110 km/h
